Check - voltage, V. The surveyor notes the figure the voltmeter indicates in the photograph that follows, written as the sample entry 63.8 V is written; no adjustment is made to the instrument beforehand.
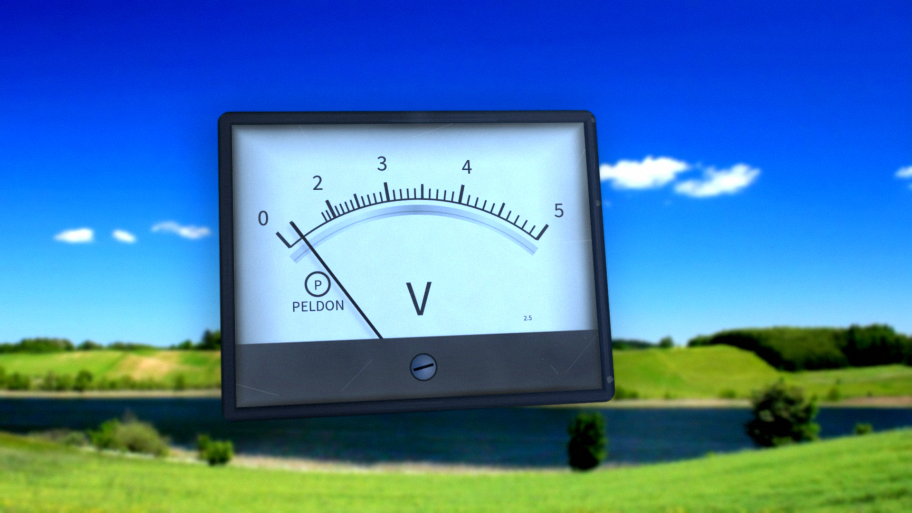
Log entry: 1 V
